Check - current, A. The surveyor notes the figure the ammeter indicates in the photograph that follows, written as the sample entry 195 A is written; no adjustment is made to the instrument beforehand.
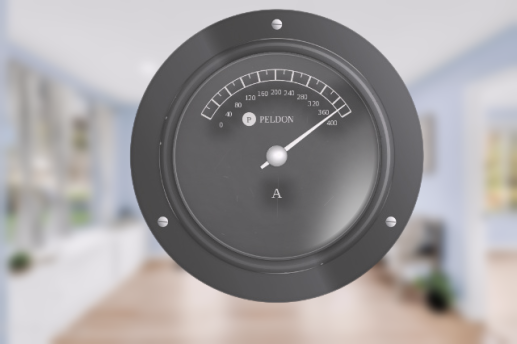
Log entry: 380 A
